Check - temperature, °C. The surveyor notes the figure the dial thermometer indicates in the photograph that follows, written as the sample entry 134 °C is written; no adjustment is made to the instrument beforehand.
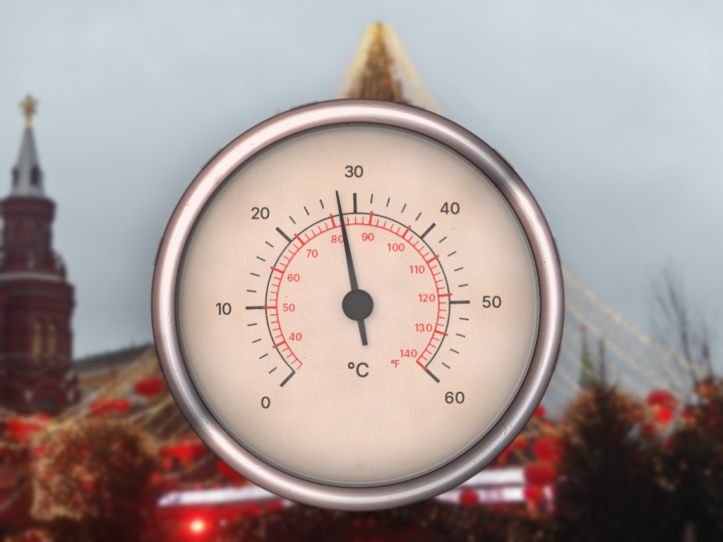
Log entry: 28 °C
